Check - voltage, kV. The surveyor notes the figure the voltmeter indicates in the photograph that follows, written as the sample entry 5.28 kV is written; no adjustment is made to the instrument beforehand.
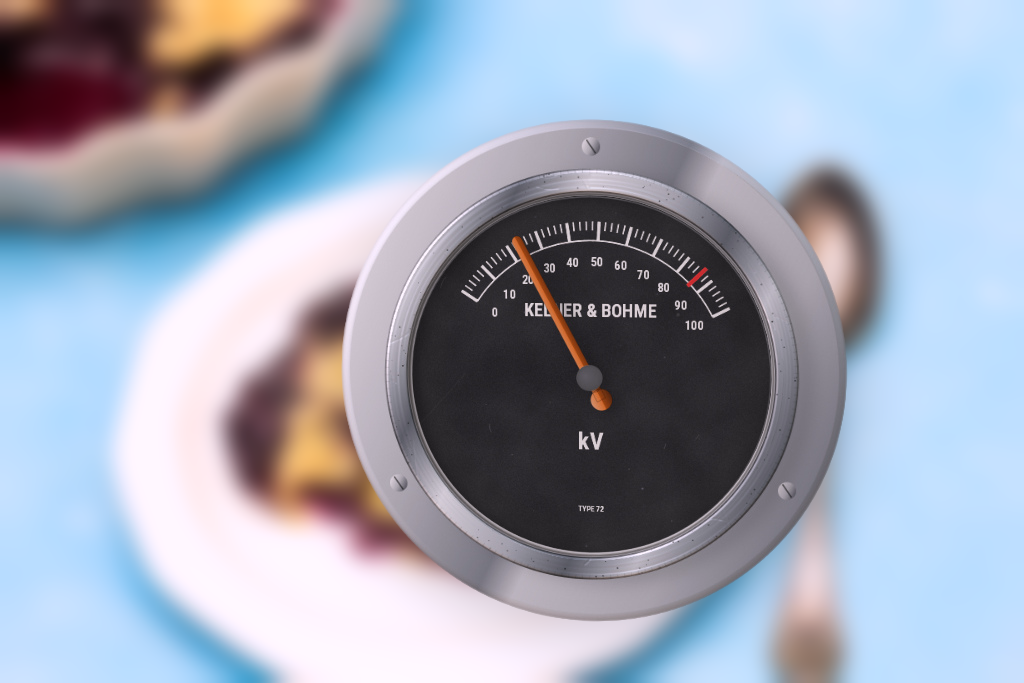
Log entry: 24 kV
